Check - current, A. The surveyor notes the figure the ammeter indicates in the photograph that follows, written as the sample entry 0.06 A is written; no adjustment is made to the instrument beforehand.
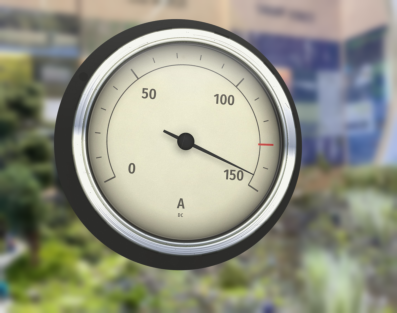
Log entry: 145 A
